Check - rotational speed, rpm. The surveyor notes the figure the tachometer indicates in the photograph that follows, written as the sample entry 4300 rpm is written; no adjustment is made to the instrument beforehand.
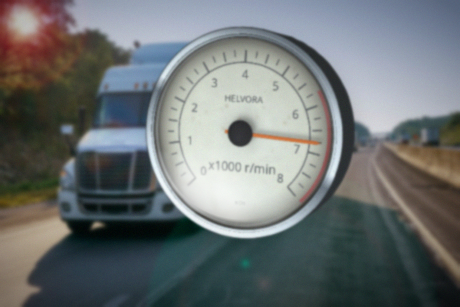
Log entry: 6750 rpm
